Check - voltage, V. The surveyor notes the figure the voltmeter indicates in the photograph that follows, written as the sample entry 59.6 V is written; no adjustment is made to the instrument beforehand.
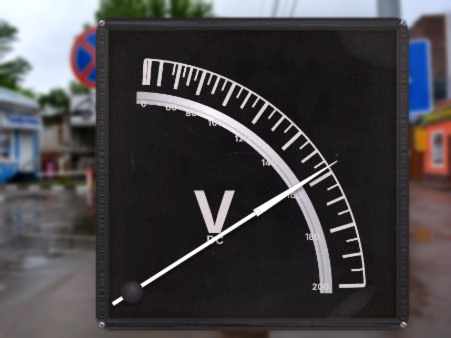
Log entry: 157.5 V
